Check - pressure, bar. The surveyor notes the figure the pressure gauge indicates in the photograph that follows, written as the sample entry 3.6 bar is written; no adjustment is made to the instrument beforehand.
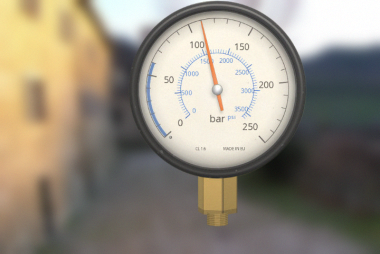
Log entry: 110 bar
